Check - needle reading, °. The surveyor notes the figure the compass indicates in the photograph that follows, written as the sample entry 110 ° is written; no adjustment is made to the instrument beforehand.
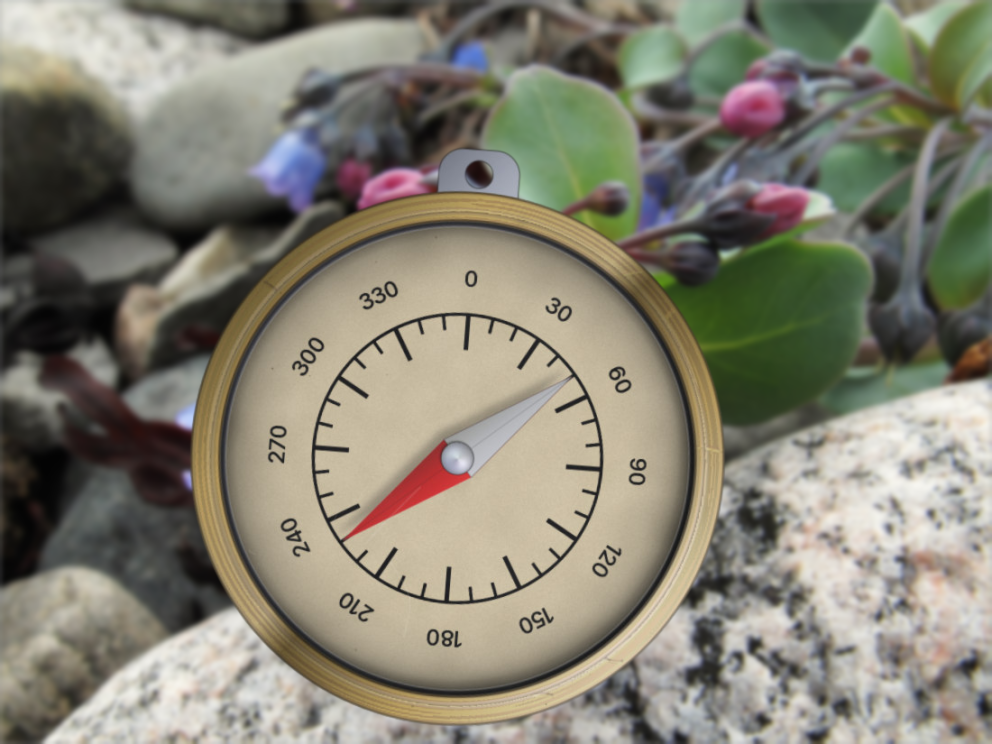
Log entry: 230 °
